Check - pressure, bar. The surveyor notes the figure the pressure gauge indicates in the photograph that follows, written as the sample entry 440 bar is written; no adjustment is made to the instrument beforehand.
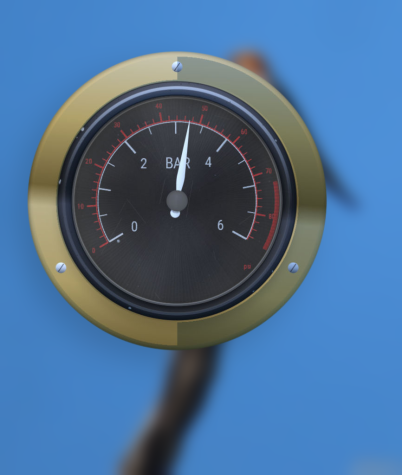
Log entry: 3.25 bar
